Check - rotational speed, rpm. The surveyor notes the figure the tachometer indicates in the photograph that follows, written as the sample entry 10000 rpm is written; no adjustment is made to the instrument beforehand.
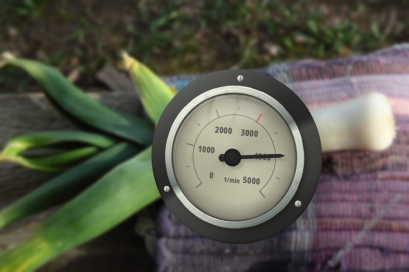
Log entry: 4000 rpm
